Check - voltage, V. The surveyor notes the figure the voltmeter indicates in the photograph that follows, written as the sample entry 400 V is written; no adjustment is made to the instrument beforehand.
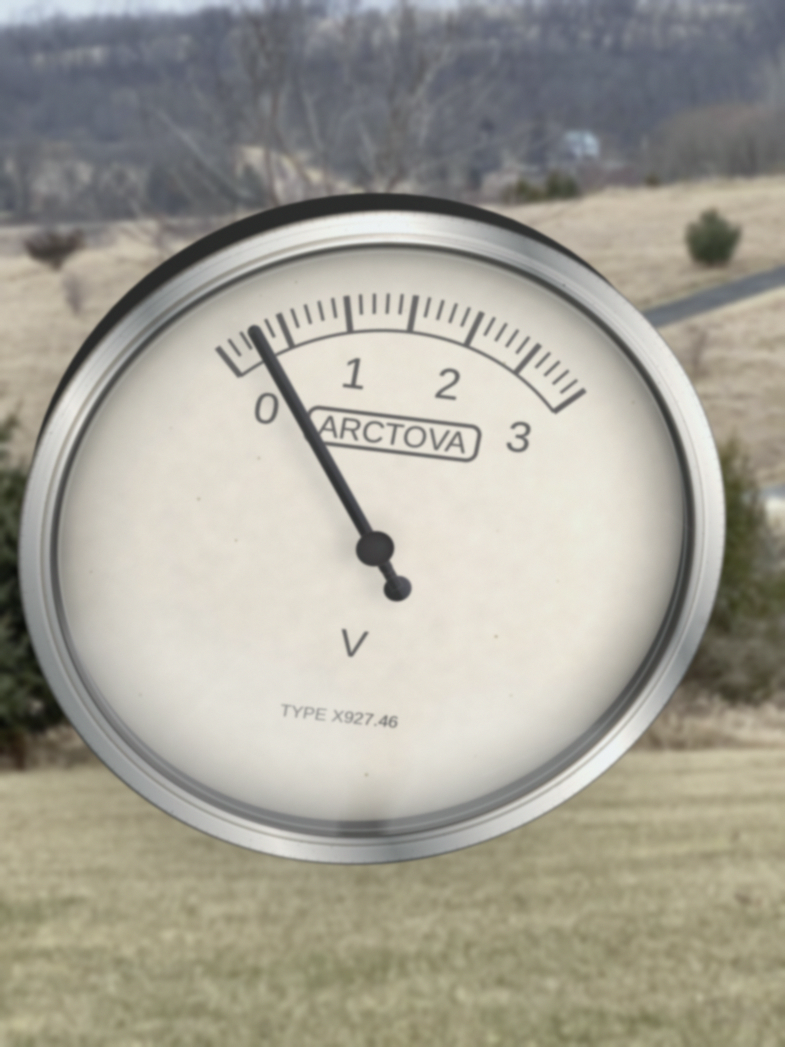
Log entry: 0.3 V
